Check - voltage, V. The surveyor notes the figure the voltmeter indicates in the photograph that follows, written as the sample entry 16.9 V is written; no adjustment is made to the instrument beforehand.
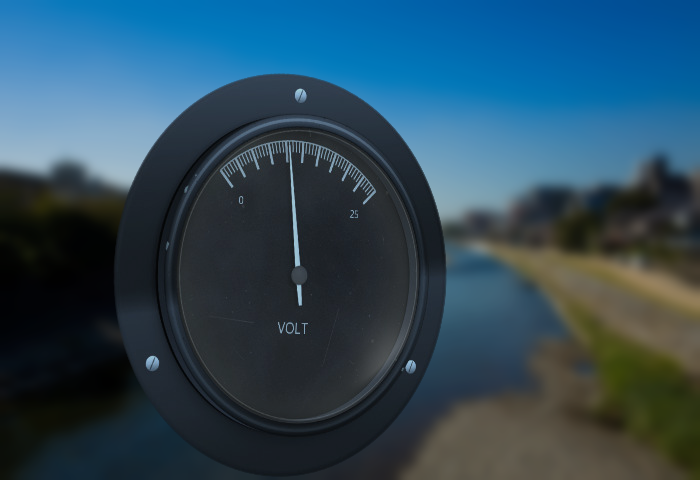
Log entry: 10 V
